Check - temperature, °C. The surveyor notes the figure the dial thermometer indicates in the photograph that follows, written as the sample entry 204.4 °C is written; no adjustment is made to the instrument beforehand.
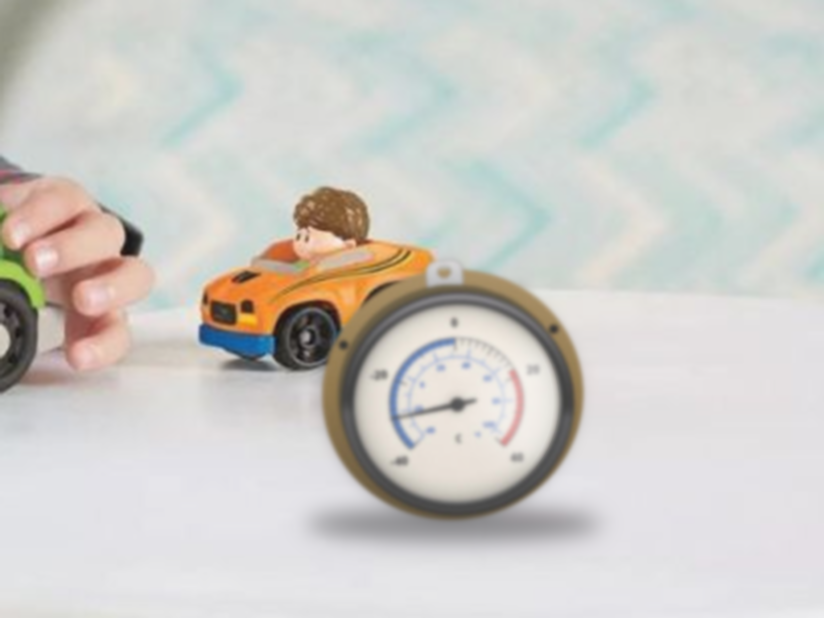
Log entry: -30 °C
